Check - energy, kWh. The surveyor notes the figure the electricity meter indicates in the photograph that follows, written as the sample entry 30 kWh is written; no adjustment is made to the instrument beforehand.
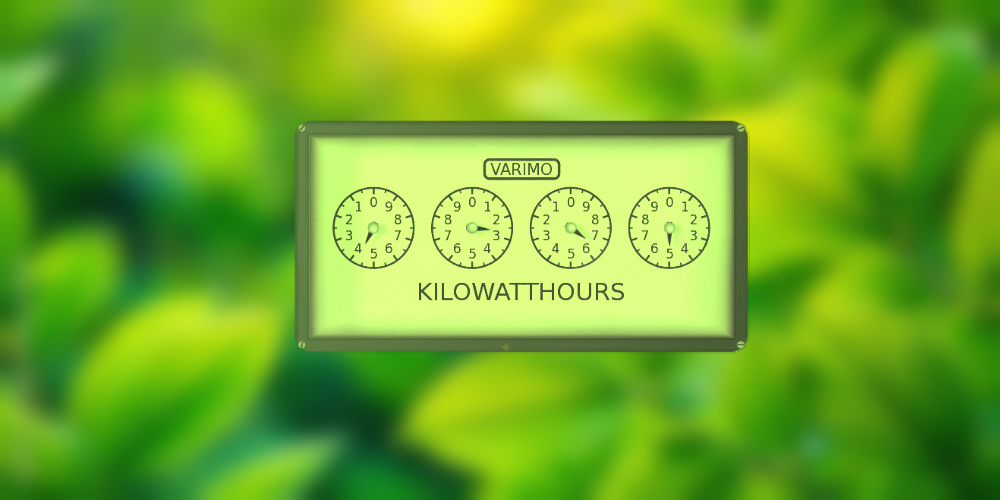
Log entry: 4265 kWh
